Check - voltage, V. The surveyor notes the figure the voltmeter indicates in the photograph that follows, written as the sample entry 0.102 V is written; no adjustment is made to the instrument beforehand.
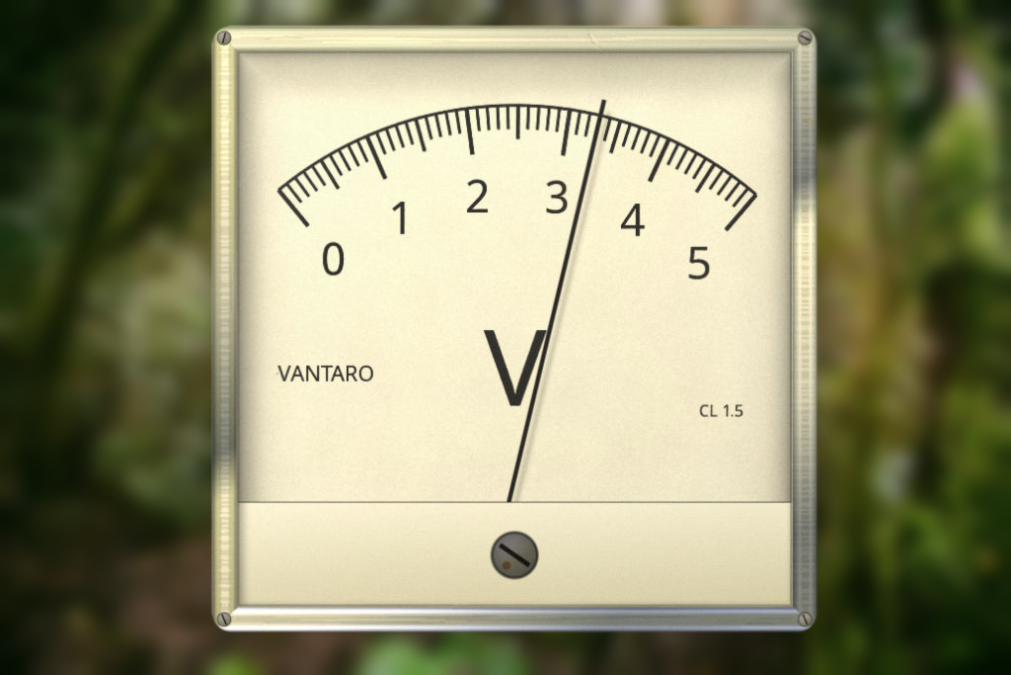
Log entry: 3.3 V
